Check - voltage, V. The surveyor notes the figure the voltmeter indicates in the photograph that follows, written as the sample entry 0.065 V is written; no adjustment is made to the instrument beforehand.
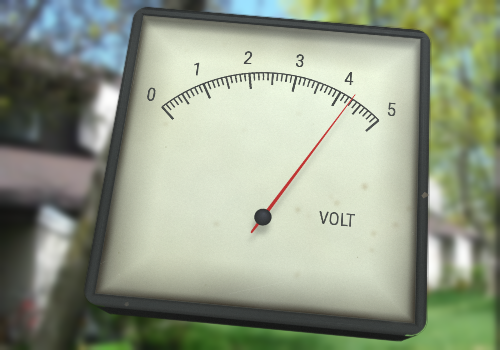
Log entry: 4.3 V
